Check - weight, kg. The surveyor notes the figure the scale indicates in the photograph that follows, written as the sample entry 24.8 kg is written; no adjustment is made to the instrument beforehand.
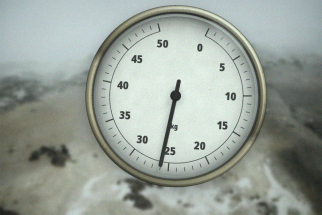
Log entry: 26 kg
